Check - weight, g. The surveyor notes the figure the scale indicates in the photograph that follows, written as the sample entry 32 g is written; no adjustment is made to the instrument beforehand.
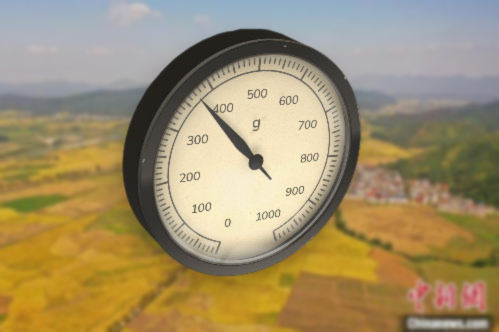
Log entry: 370 g
